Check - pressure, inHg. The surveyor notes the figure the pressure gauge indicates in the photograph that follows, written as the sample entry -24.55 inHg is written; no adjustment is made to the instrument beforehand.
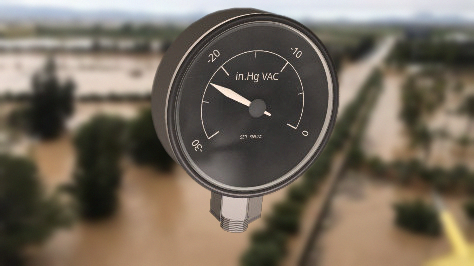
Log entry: -22.5 inHg
